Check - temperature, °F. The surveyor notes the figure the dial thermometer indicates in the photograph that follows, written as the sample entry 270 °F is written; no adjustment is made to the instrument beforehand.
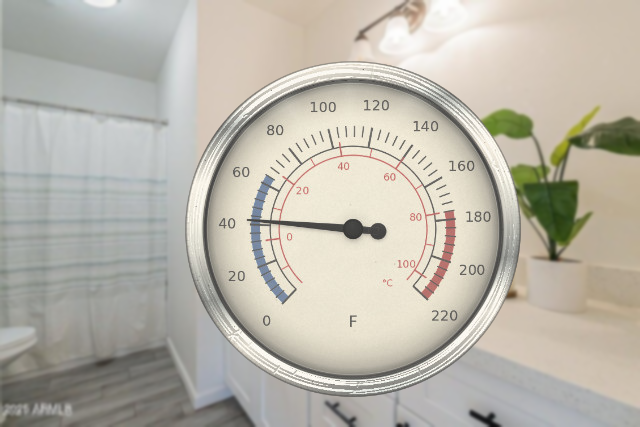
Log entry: 42 °F
